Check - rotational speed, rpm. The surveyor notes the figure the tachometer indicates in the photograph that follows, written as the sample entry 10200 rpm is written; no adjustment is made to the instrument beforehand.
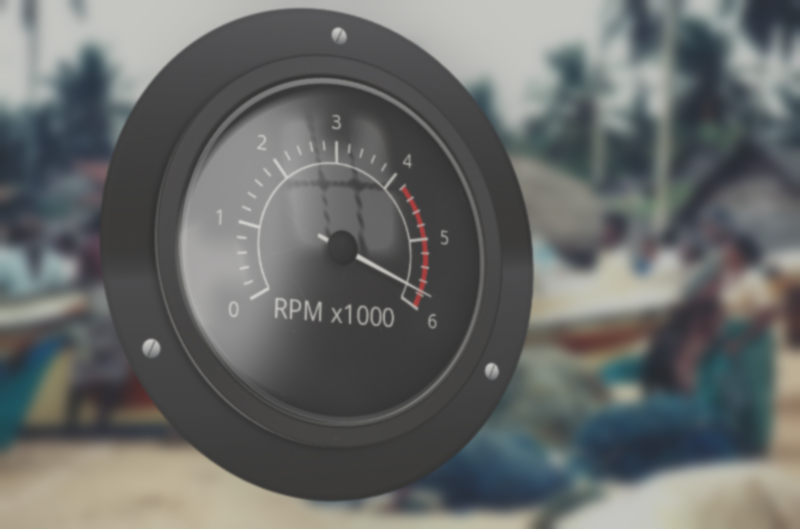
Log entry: 5800 rpm
